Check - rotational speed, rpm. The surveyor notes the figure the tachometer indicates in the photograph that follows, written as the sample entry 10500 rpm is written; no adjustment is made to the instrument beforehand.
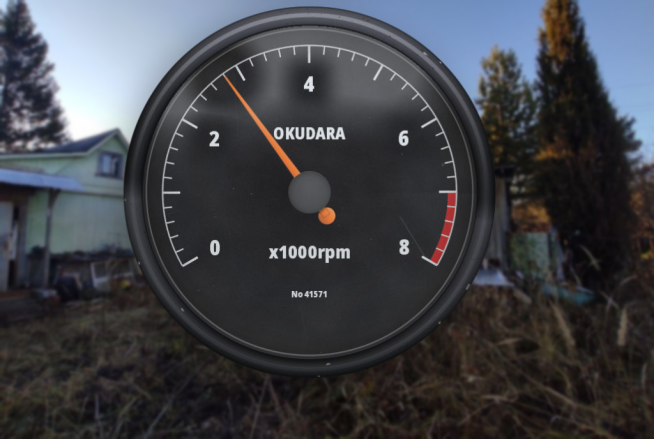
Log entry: 2800 rpm
